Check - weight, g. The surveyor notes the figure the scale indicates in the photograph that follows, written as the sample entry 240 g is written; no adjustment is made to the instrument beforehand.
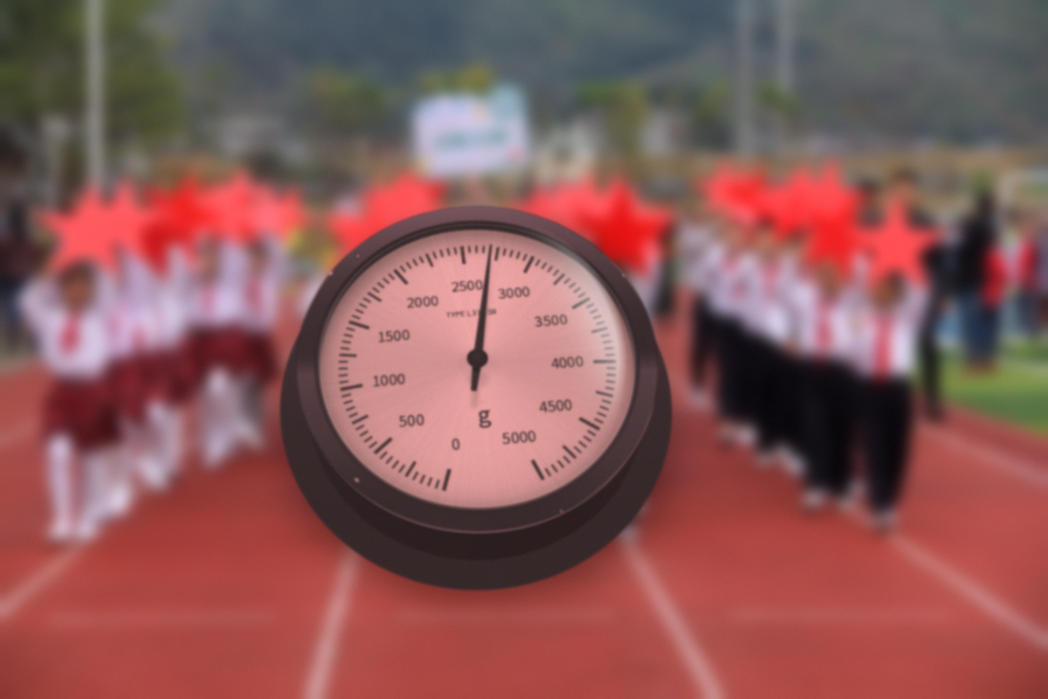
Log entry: 2700 g
